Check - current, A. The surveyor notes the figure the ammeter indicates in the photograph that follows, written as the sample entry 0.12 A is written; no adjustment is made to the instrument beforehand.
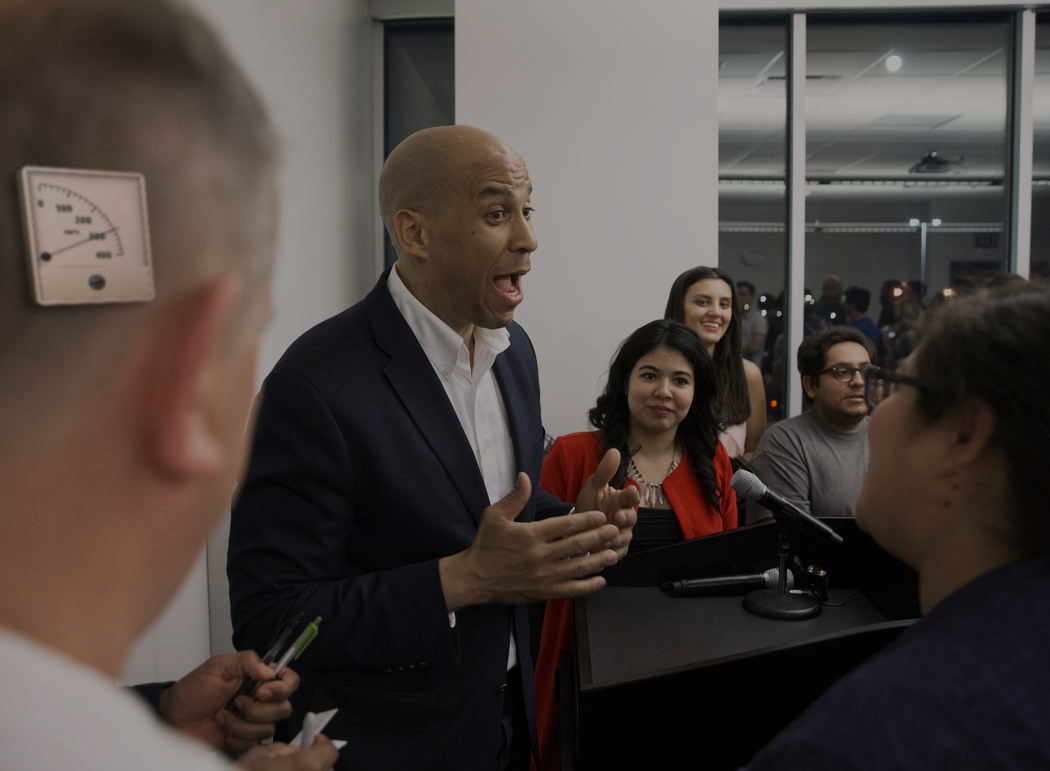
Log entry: 300 A
